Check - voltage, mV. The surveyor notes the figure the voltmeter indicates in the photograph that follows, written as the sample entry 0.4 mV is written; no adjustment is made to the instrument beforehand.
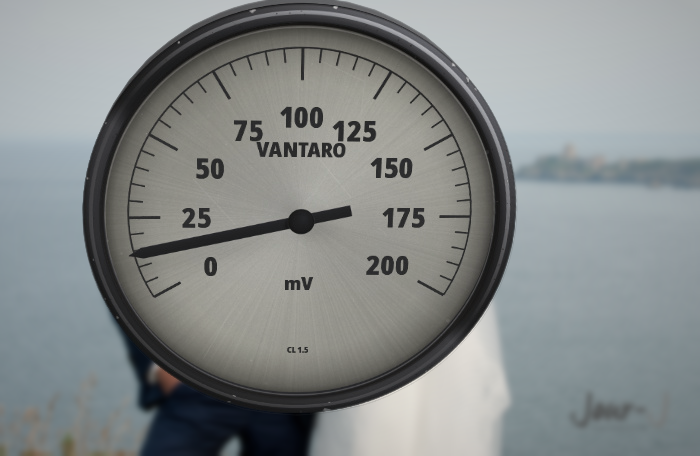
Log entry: 15 mV
